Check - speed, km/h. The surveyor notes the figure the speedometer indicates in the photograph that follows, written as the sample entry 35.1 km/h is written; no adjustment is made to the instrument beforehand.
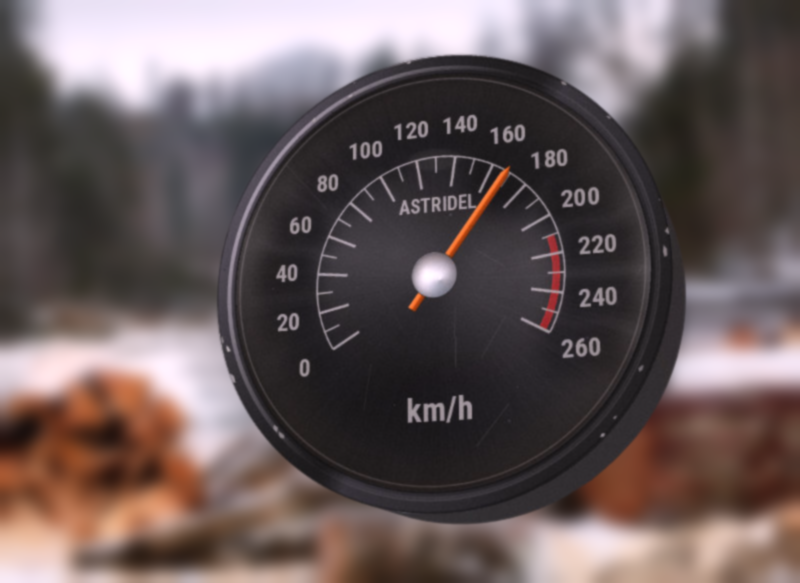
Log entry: 170 km/h
